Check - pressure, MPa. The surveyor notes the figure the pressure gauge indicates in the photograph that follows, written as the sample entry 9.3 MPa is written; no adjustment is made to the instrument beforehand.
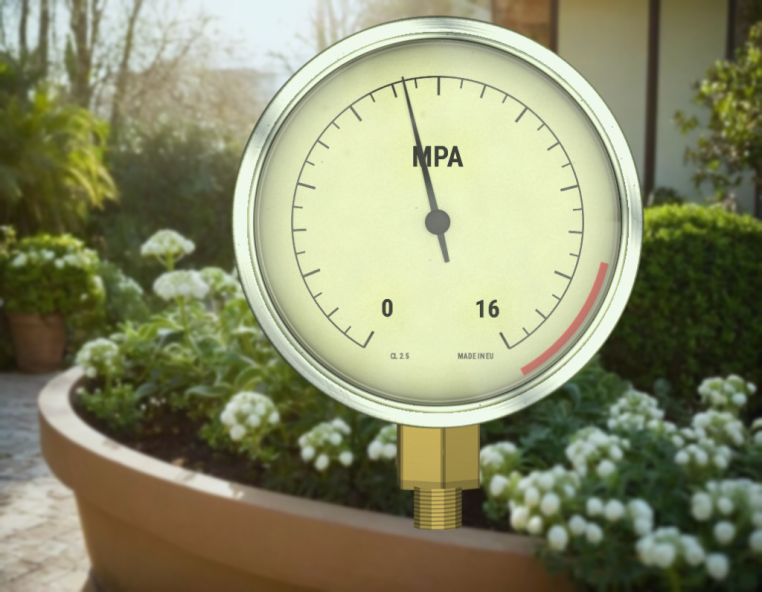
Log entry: 7.25 MPa
